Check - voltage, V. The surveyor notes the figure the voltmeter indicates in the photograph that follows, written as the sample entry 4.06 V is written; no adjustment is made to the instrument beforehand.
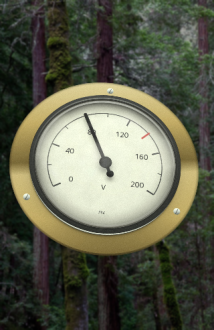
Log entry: 80 V
